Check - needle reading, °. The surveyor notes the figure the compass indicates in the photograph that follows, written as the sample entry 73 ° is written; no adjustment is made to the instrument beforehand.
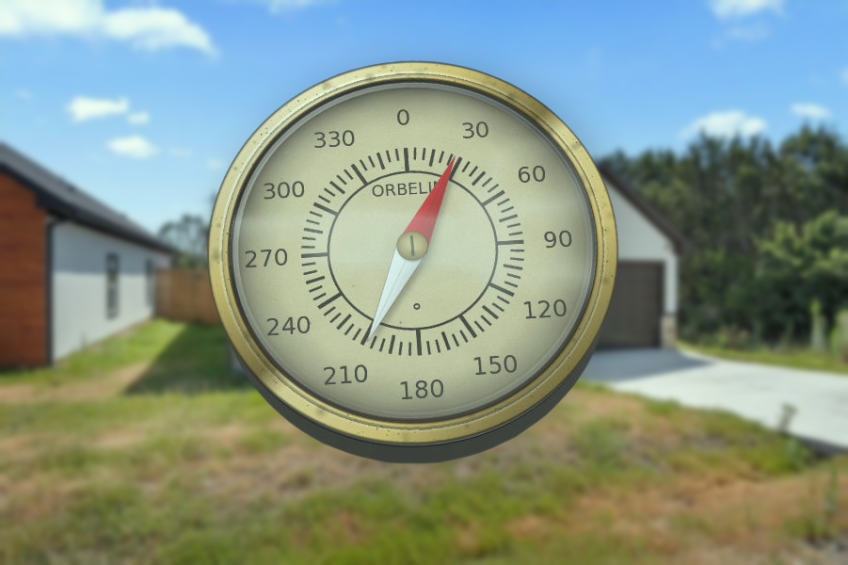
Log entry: 27.5 °
